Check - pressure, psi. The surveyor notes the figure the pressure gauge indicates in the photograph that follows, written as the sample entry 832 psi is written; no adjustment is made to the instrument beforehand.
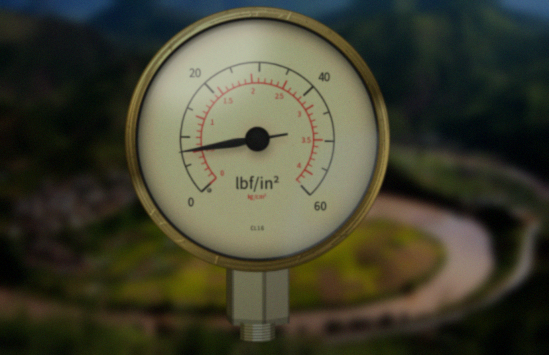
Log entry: 7.5 psi
